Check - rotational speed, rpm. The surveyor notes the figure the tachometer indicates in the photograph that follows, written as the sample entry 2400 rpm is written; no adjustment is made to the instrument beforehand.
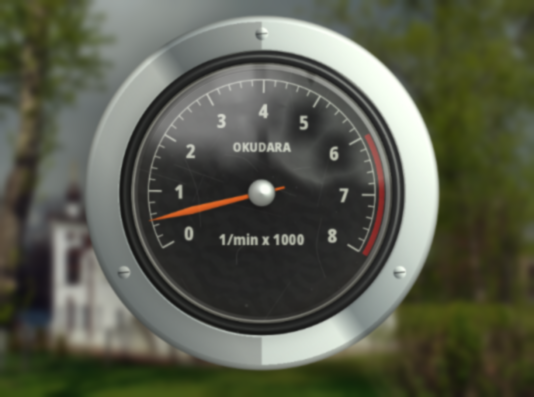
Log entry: 500 rpm
